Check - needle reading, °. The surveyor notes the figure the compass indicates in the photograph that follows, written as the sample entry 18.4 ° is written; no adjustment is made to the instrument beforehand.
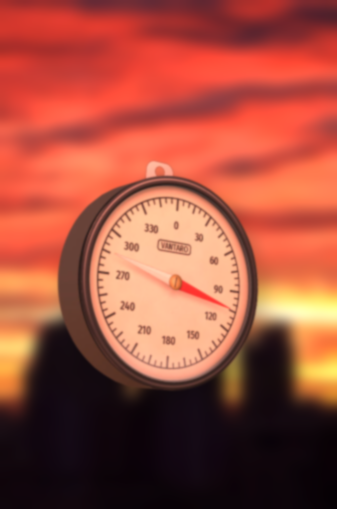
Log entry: 105 °
